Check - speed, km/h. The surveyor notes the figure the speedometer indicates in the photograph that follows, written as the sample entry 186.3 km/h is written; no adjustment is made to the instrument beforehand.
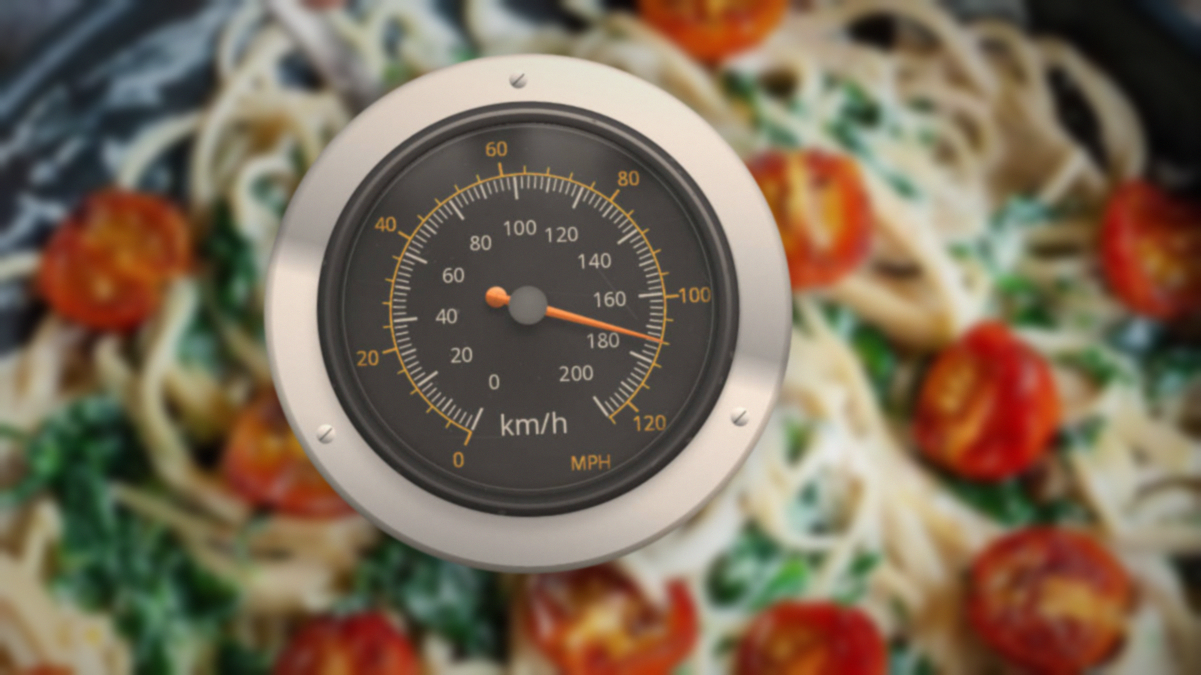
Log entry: 174 km/h
